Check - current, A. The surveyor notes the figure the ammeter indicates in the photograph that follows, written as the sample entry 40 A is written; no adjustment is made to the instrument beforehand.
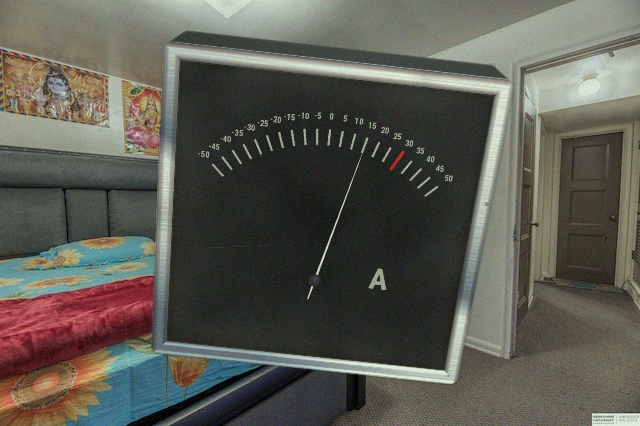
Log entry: 15 A
